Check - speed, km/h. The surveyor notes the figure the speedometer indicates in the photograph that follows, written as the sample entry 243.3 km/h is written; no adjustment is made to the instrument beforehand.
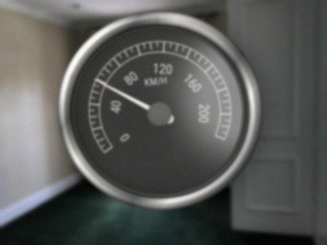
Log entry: 60 km/h
